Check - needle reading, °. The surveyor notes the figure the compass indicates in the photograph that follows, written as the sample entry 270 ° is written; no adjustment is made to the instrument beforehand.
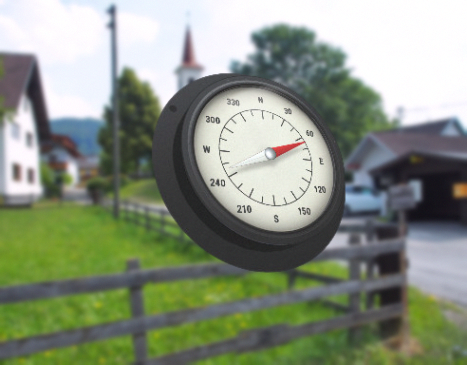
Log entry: 67.5 °
